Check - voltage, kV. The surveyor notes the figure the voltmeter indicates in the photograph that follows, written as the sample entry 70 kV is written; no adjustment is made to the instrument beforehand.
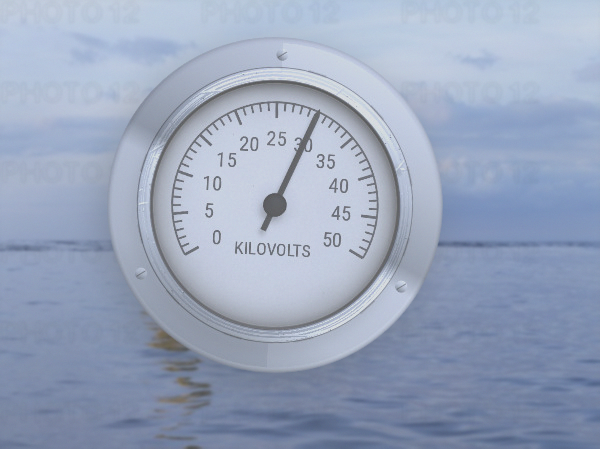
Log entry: 30 kV
